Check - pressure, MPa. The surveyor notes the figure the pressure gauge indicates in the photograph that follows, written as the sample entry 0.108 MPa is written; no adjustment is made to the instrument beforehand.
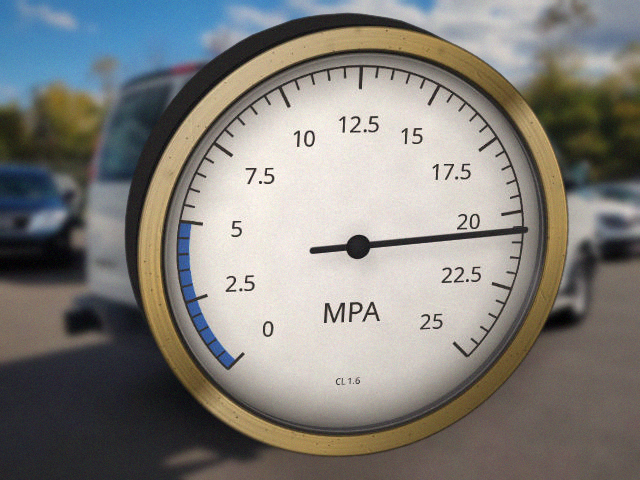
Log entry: 20.5 MPa
